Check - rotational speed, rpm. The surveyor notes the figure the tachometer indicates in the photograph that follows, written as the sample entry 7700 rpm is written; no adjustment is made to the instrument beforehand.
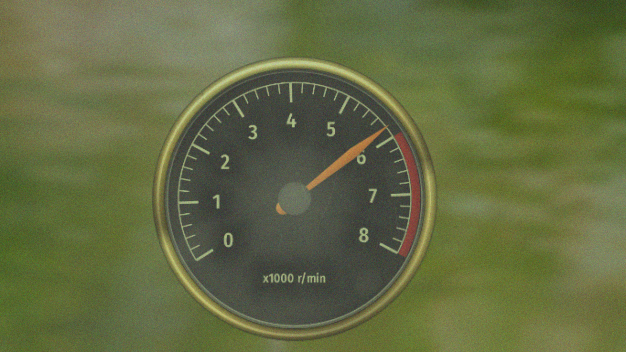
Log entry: 5800 rpm
